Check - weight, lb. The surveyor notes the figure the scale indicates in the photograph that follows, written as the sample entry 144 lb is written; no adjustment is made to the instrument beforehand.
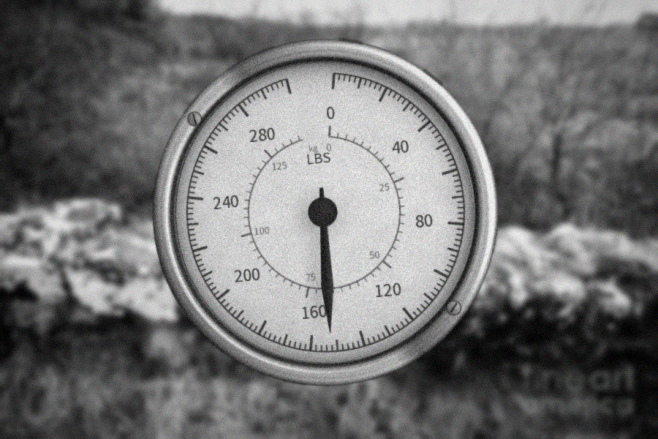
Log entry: 152 lb
